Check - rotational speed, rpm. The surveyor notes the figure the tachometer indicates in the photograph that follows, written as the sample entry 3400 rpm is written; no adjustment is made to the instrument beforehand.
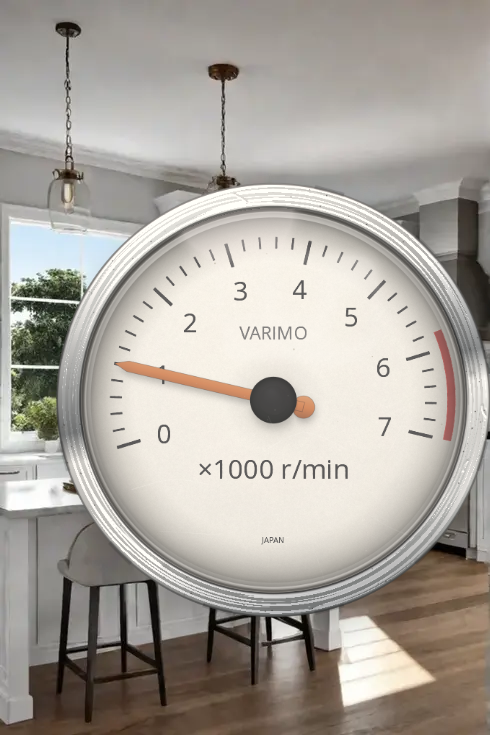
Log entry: 1000 rpm
